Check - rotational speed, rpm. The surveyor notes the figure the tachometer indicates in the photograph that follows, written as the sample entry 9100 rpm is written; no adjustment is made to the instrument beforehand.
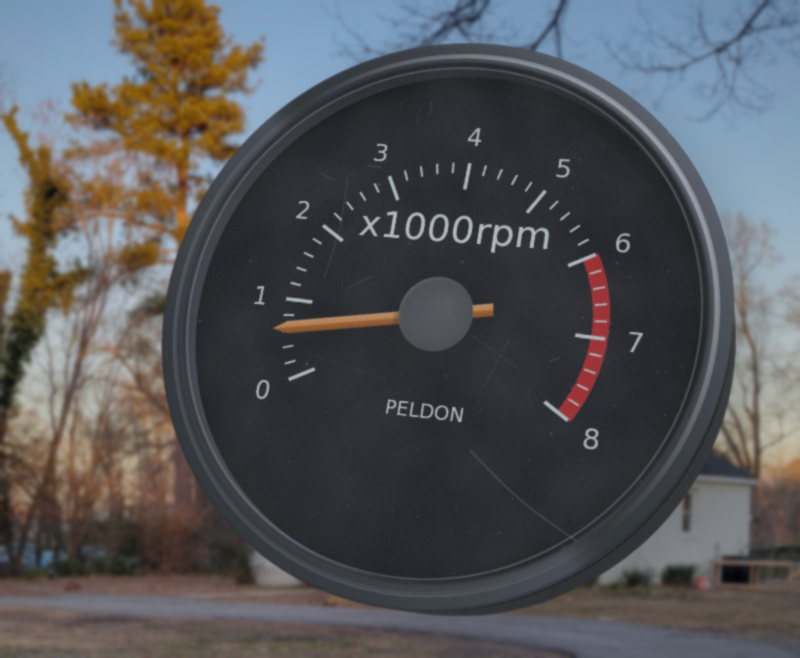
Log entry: 600 rpm
